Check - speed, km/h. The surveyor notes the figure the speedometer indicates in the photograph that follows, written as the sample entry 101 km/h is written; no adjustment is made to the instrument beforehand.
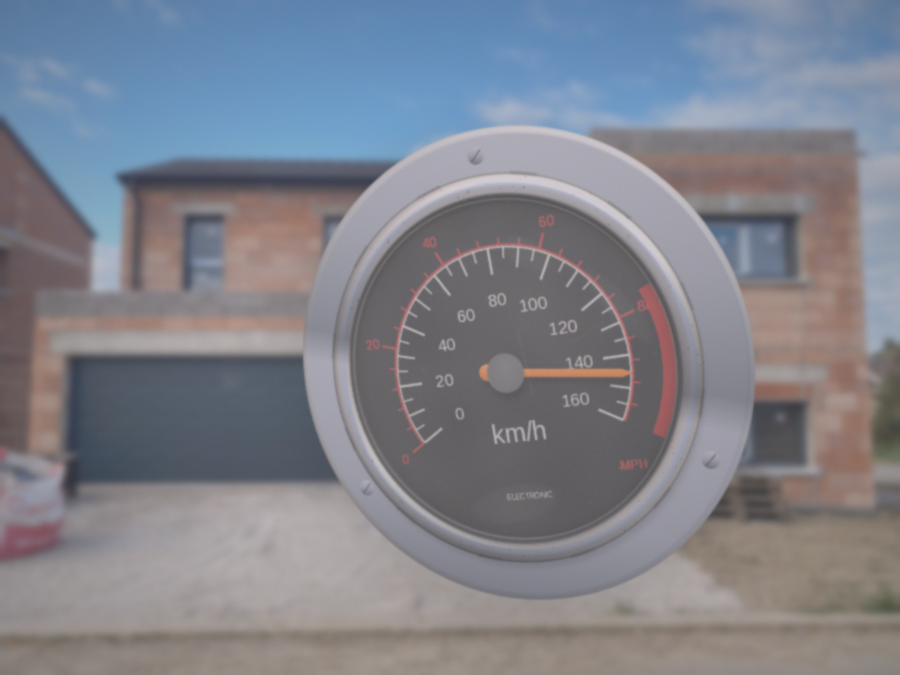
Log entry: 145 km/h
